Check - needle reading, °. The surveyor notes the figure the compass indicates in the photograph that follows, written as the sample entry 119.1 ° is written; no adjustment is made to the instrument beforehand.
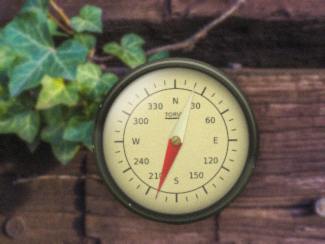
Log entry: 200 °
